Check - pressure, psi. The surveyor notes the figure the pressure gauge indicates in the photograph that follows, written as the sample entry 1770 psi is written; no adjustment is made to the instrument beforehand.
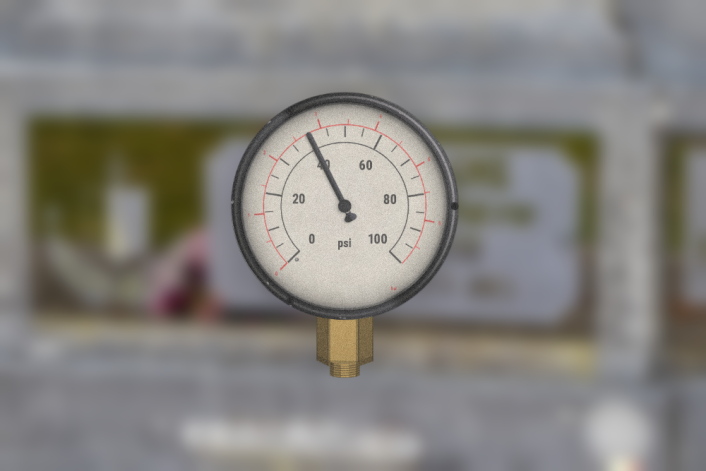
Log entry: 40 psi
